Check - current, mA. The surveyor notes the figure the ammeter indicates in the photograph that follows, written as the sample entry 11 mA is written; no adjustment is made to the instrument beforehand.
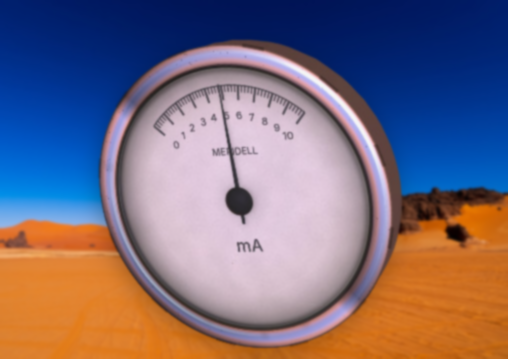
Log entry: 5 mA
